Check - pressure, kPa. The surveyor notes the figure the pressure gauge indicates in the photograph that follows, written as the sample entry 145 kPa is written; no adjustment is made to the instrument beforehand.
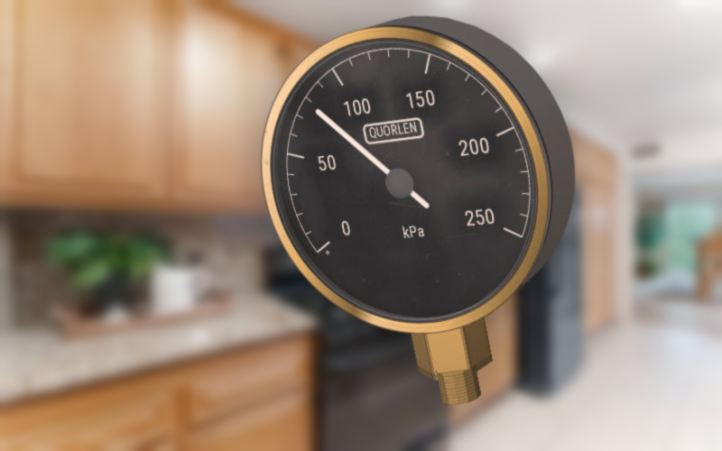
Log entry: 80 kPa
